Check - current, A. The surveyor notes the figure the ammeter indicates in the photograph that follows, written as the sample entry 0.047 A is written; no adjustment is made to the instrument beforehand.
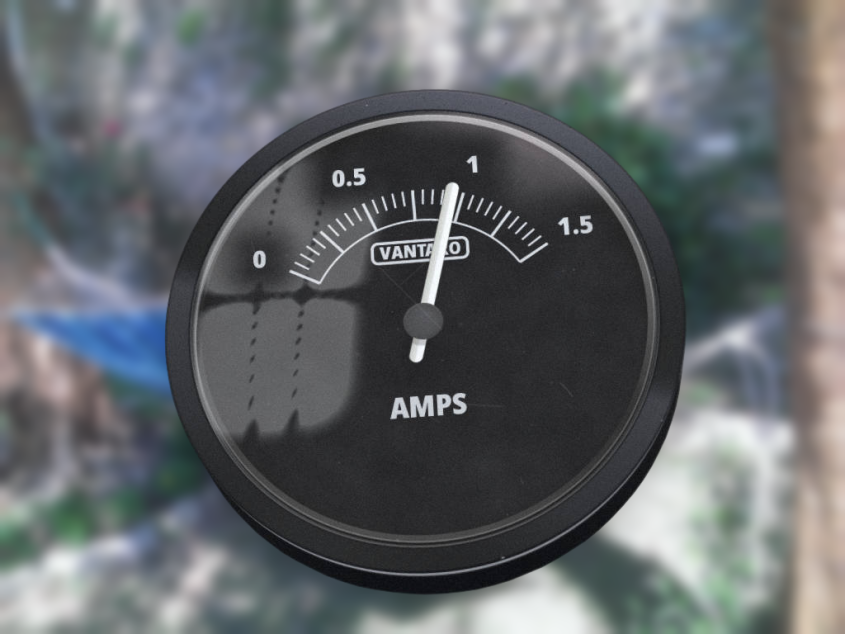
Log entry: 0.95 A
